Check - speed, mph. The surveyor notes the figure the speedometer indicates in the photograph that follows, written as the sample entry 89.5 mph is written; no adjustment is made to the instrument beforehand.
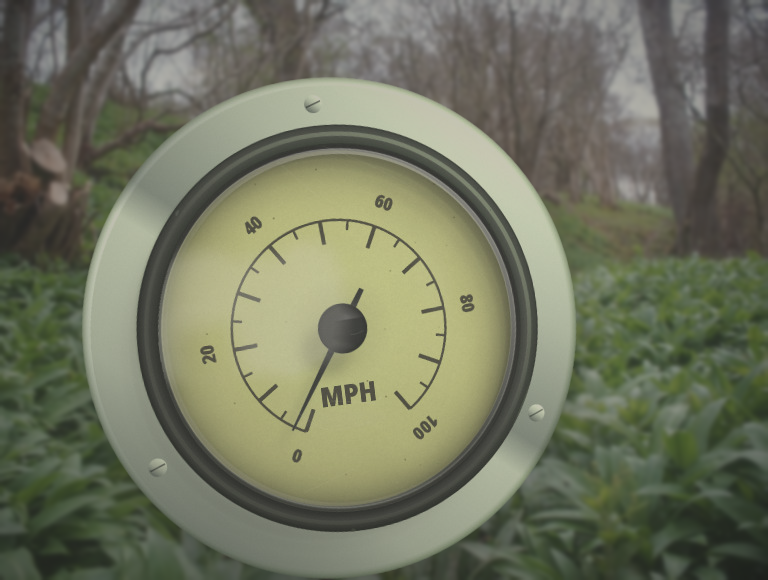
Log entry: 2.5 mph
